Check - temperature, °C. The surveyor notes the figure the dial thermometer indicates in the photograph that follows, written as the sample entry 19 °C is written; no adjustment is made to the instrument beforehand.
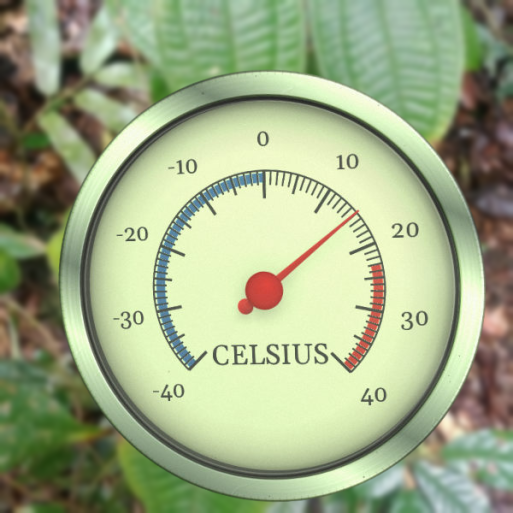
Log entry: 15 °C
